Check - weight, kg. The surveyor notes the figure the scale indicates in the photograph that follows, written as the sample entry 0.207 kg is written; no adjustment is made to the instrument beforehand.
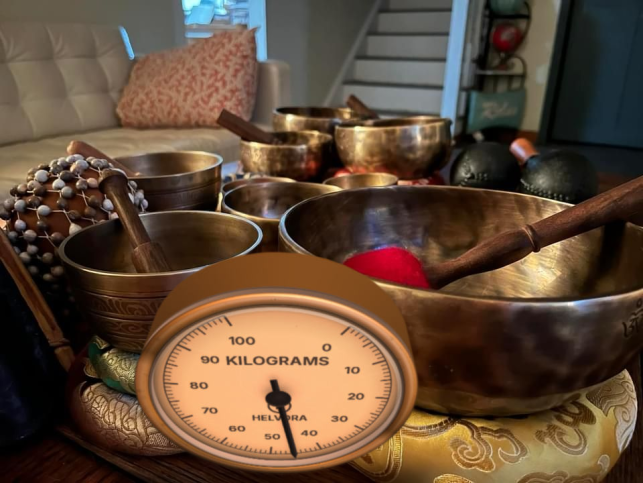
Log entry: 45 kg
